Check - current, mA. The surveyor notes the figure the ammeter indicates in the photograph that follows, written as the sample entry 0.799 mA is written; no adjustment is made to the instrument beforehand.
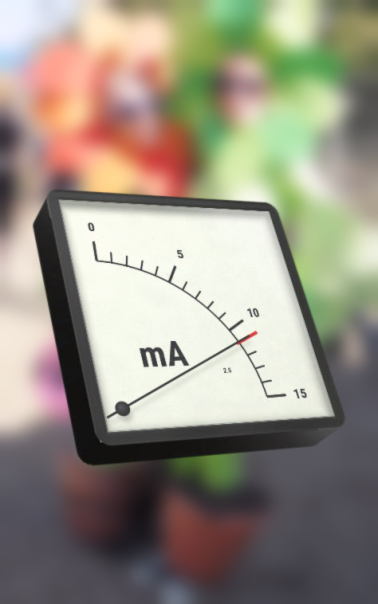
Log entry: 11 mA
